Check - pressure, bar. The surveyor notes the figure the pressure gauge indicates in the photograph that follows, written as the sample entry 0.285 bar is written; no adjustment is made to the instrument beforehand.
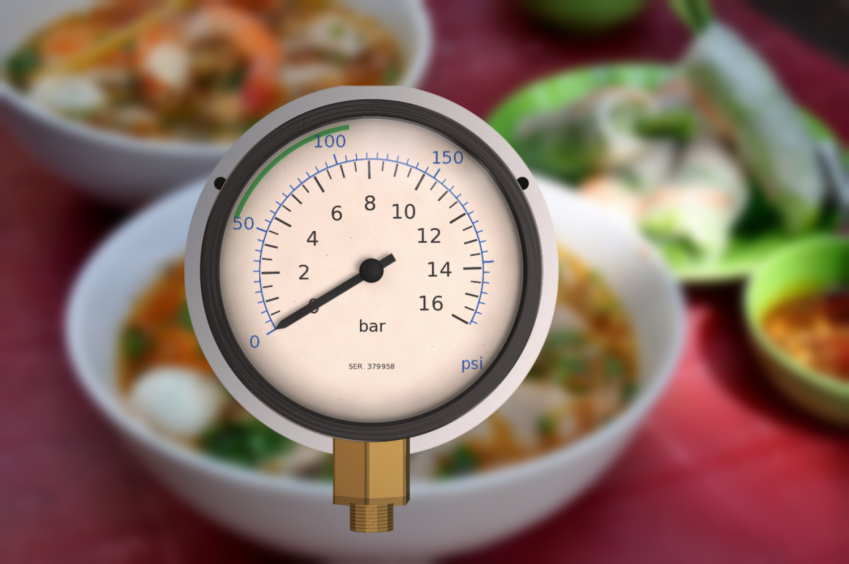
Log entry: 0 bar
